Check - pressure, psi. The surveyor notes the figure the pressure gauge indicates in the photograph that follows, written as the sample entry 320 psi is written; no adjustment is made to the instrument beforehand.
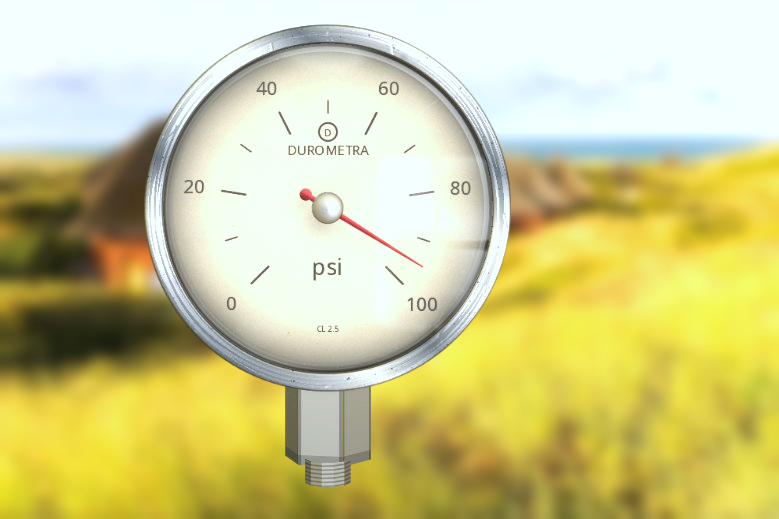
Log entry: 95 psi
